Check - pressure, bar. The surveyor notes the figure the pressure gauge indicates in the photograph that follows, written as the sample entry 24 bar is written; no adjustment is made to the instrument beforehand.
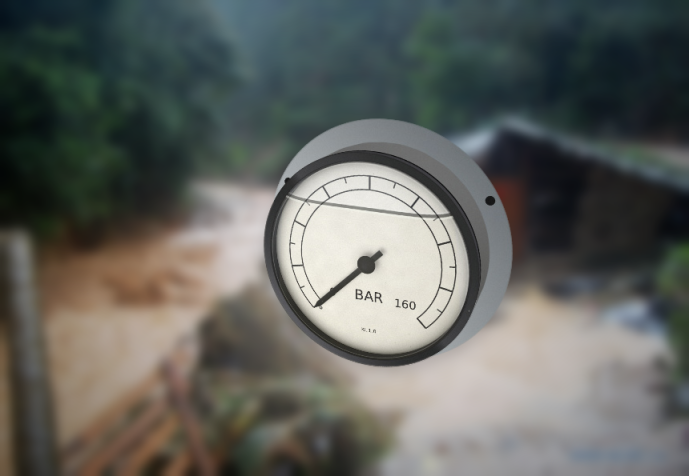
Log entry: 0 bar
